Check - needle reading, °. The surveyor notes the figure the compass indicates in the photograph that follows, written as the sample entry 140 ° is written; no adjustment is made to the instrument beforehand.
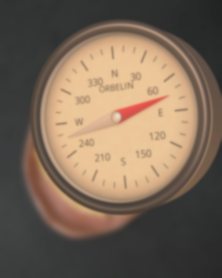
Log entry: 75 °
